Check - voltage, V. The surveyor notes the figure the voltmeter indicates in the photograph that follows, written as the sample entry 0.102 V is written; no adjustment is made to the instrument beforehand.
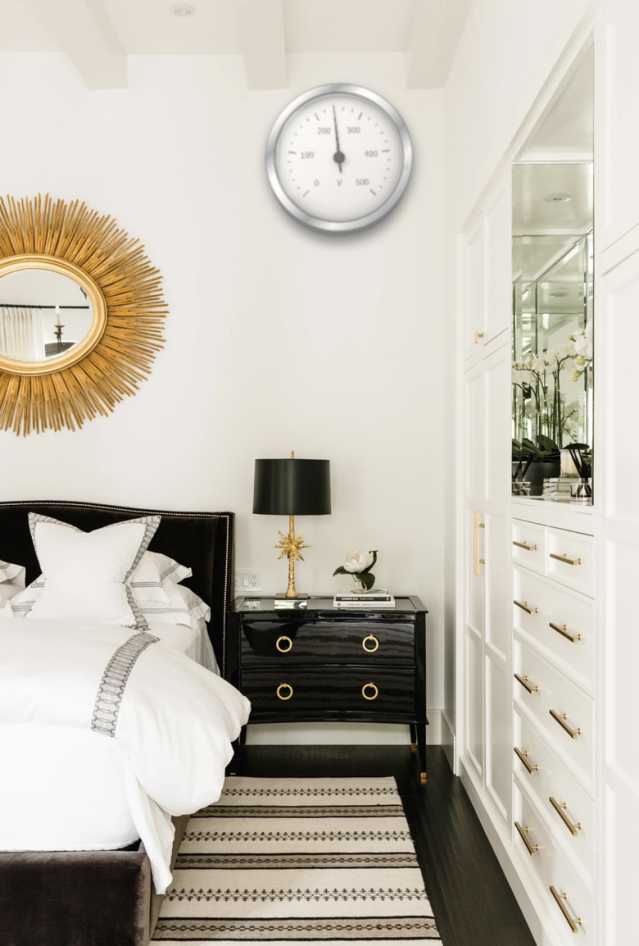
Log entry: 240 V
